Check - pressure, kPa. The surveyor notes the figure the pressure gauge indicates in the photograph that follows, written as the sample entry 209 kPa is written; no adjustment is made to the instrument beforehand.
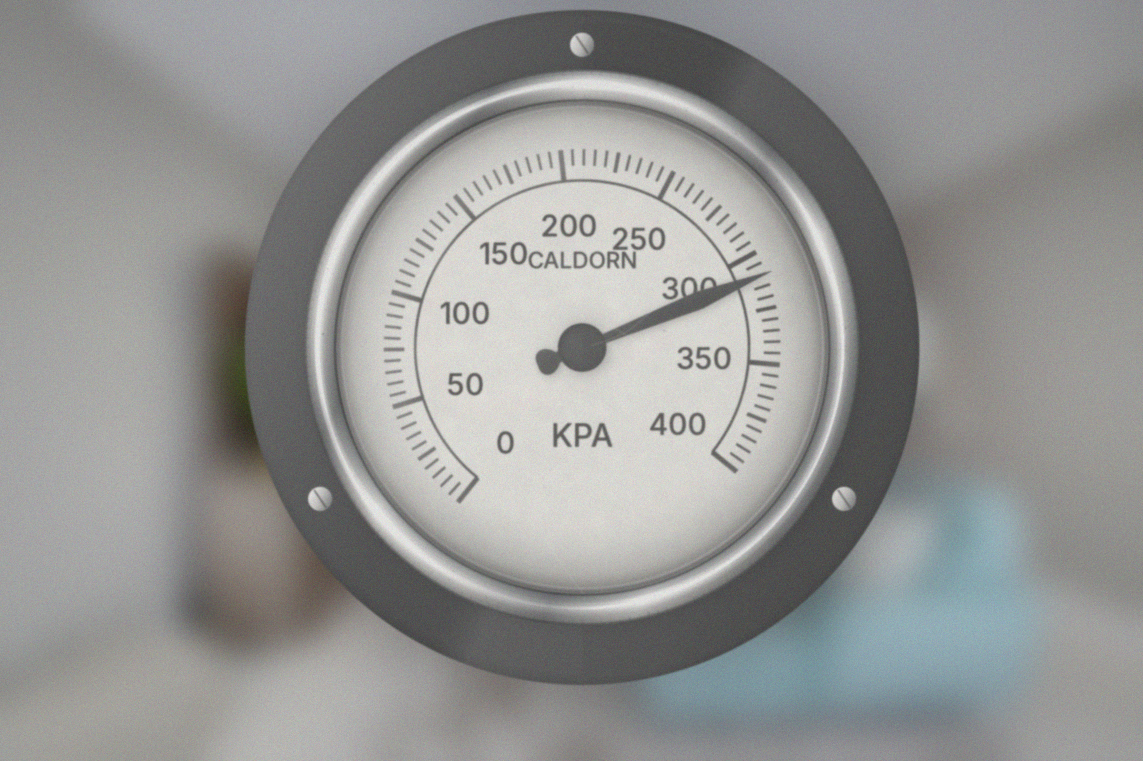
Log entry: 310 kPa
